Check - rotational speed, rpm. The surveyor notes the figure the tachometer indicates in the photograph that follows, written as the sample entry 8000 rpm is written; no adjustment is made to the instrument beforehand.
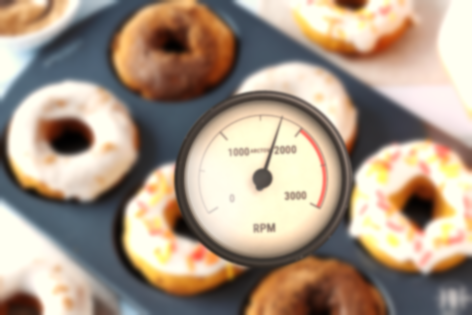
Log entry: 1750 rpm
